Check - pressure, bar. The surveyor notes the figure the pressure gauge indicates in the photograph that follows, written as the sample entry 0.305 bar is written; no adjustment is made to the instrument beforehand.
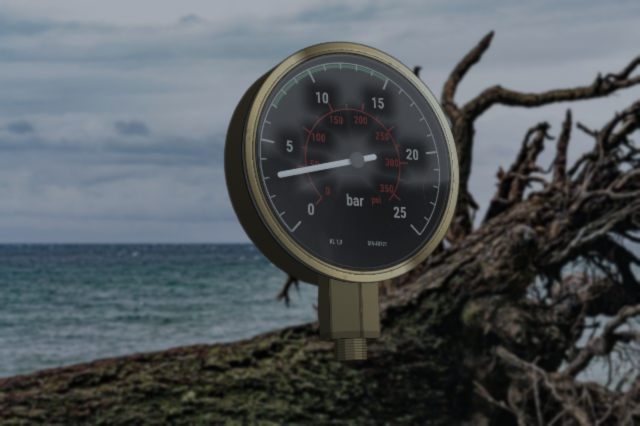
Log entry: 3 bar
